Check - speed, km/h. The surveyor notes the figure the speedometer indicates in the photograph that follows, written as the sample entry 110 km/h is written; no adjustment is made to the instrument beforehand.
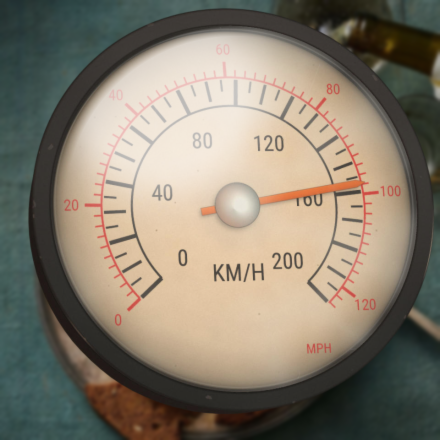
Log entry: 157.5 km/h
